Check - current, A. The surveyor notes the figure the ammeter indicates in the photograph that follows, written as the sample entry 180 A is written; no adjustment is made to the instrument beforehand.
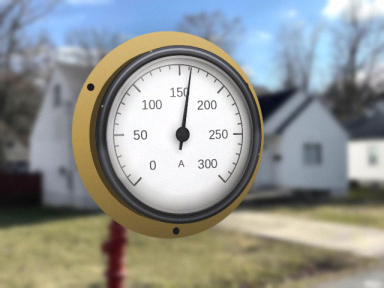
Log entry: 160 A
